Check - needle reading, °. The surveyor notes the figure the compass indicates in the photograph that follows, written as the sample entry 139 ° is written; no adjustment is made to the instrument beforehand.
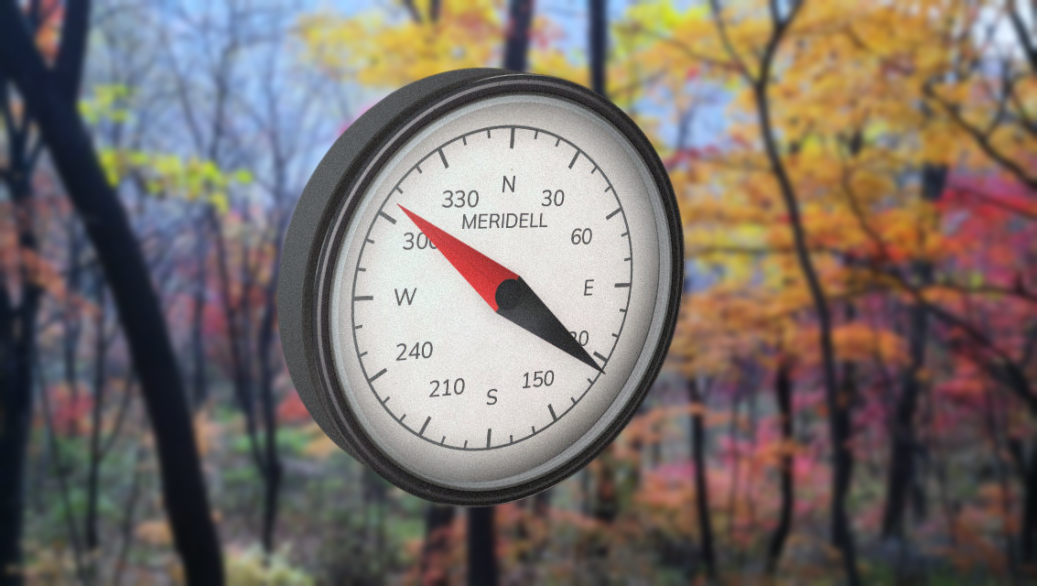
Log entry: 305 °
